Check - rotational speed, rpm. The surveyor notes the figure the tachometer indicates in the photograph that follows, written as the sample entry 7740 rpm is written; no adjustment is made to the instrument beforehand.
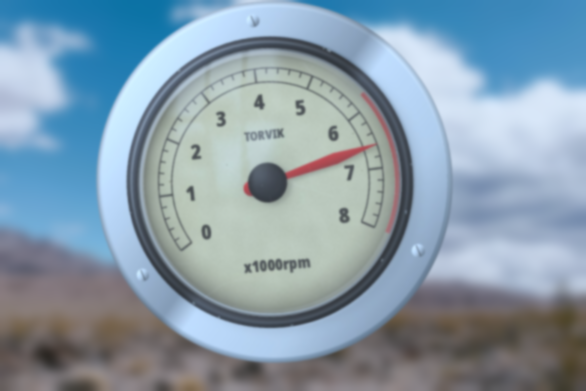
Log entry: 6600 rpm
